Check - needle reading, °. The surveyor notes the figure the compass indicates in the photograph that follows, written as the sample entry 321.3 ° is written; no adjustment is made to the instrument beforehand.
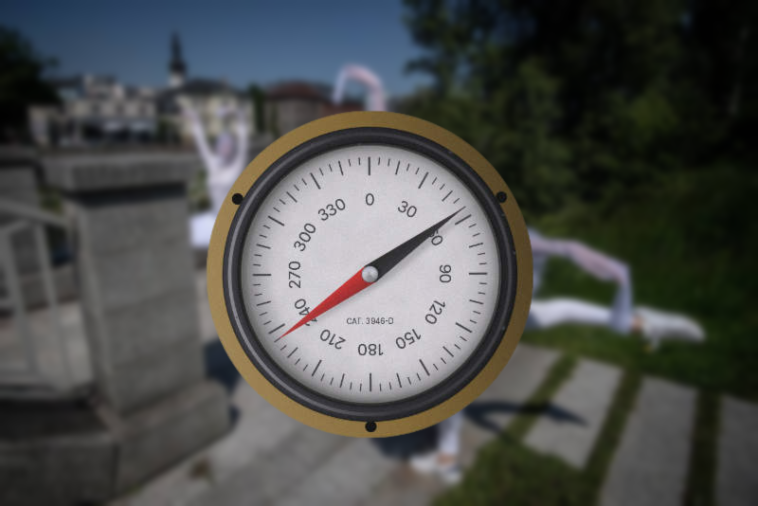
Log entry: 235 °
